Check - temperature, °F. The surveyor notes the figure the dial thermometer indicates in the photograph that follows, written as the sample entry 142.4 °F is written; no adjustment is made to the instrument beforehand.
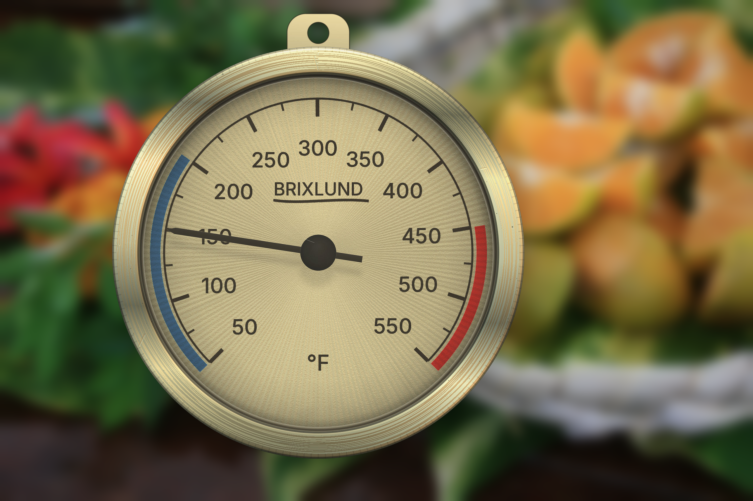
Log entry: 150 °F
